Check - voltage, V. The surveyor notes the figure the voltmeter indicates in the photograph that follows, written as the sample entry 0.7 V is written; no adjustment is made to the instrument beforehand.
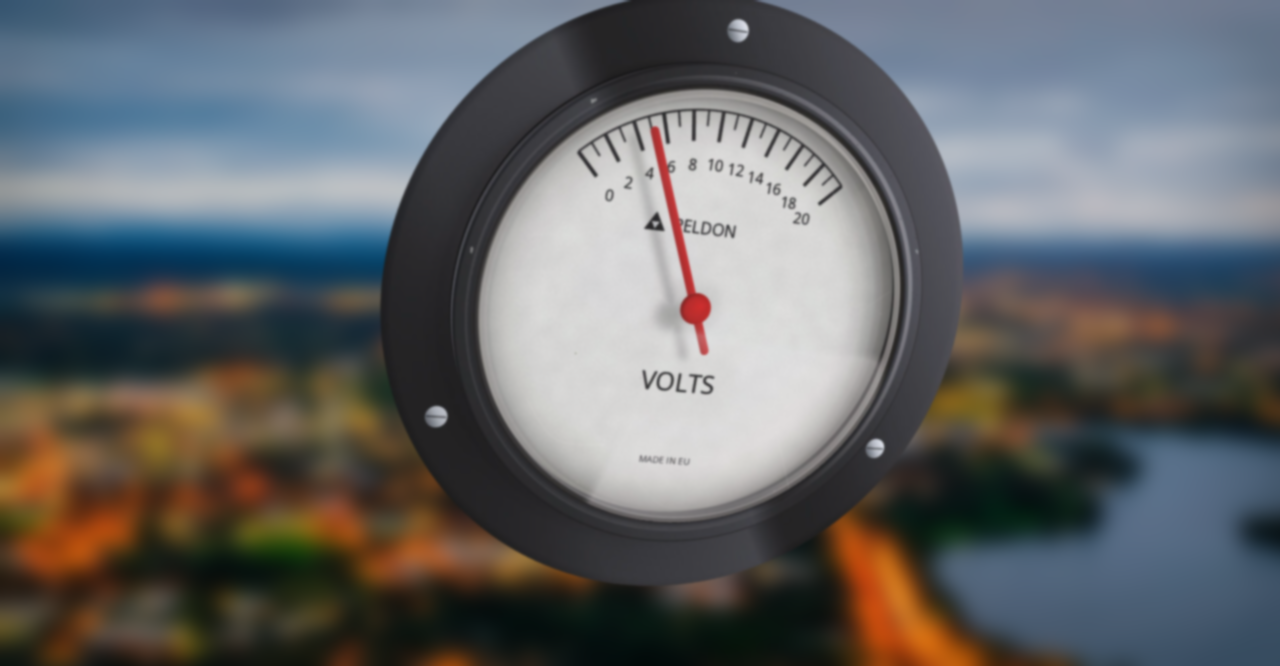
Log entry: 5 V
